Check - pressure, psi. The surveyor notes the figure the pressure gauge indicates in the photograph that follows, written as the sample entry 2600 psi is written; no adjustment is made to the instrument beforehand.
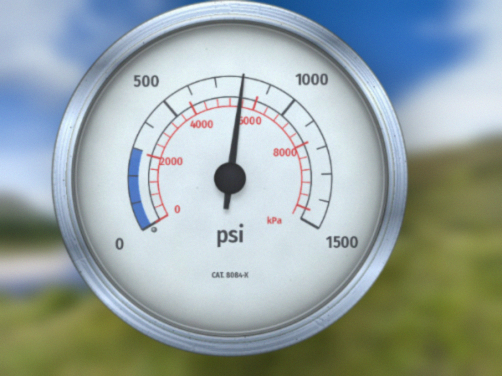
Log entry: 800 psi
